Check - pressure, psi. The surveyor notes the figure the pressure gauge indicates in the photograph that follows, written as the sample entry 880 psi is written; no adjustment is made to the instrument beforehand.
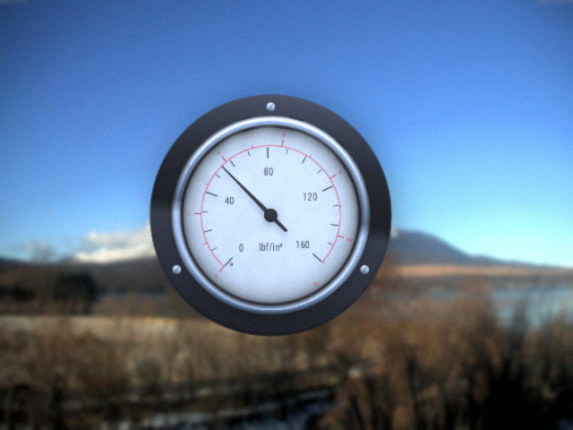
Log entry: 55 psi
